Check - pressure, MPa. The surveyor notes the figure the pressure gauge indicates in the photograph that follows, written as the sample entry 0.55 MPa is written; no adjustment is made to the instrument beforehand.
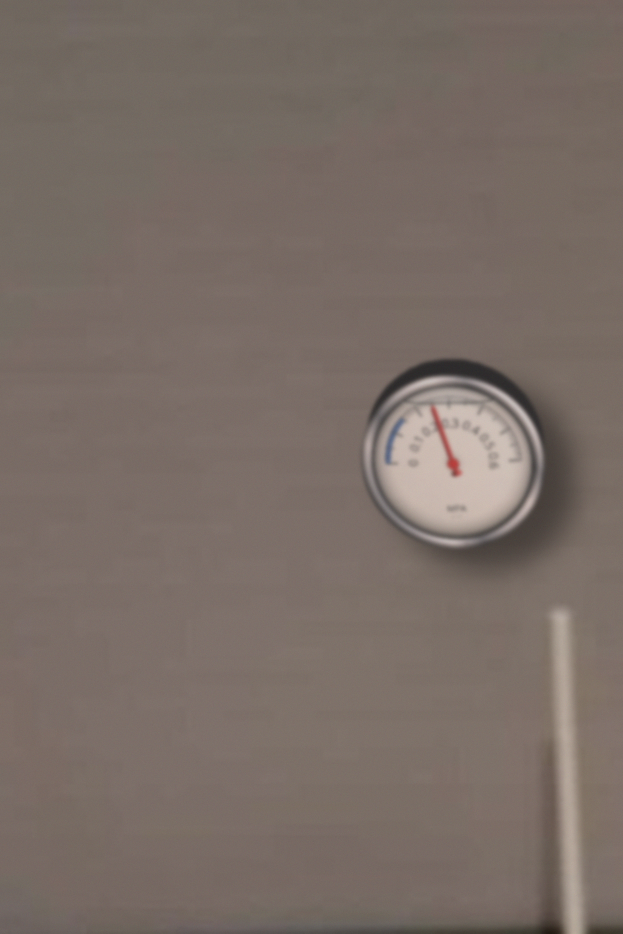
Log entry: 0.25 MPa
